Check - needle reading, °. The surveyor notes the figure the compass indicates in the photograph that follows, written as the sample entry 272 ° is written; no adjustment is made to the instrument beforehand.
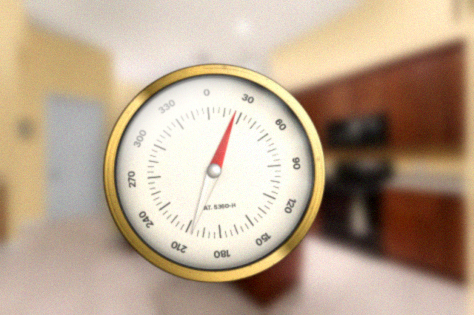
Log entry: 25 °
